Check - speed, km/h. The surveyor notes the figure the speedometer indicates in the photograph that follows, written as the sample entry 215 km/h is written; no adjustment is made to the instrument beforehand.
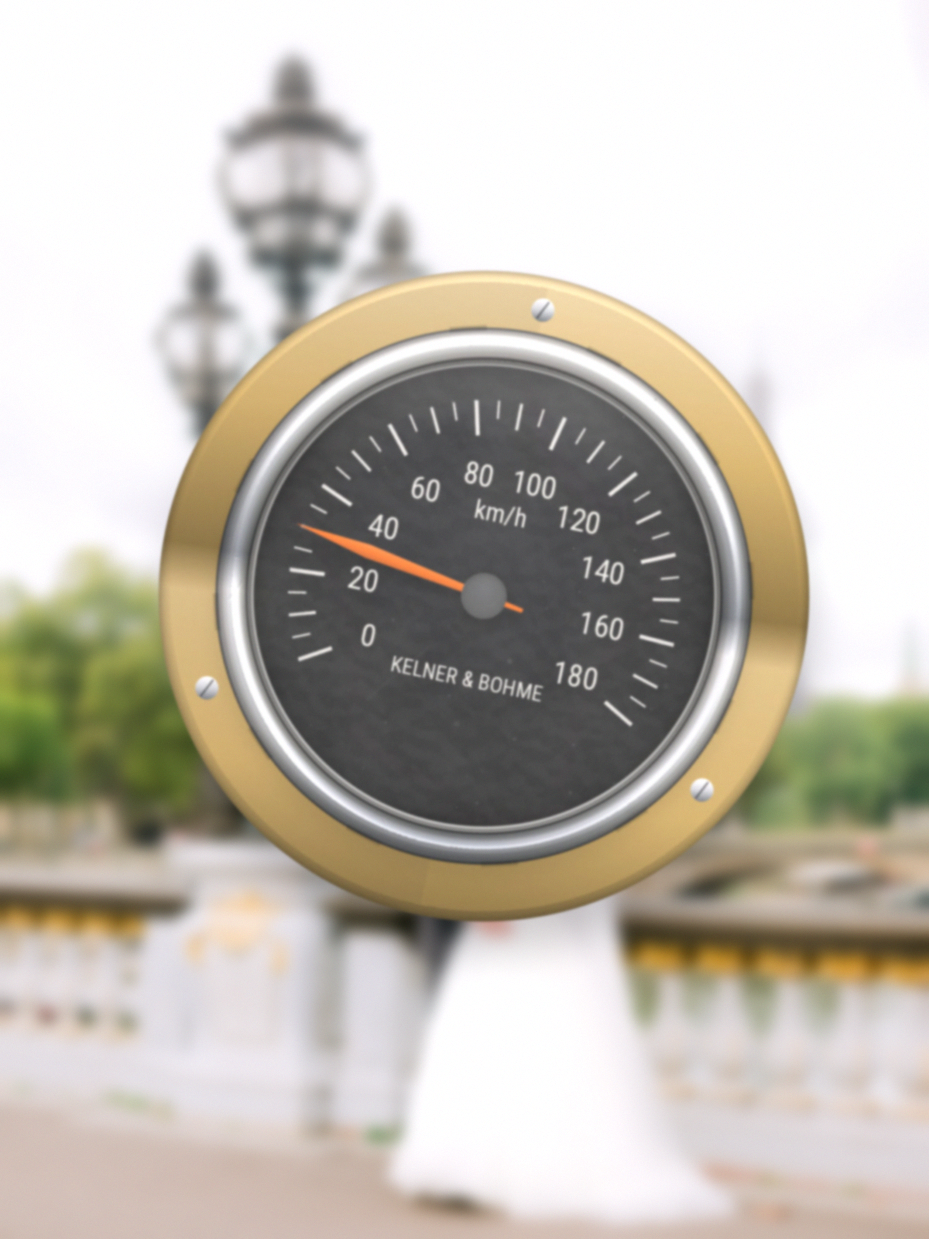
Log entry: 30 km/h
